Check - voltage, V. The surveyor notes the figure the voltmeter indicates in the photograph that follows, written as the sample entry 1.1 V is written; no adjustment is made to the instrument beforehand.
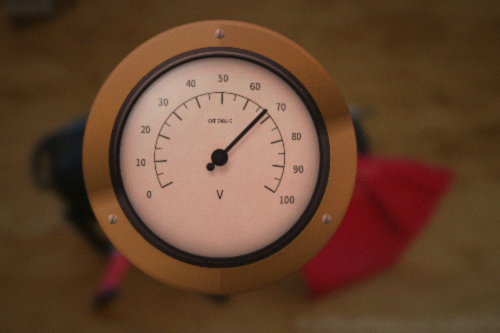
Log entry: 67.5 V
